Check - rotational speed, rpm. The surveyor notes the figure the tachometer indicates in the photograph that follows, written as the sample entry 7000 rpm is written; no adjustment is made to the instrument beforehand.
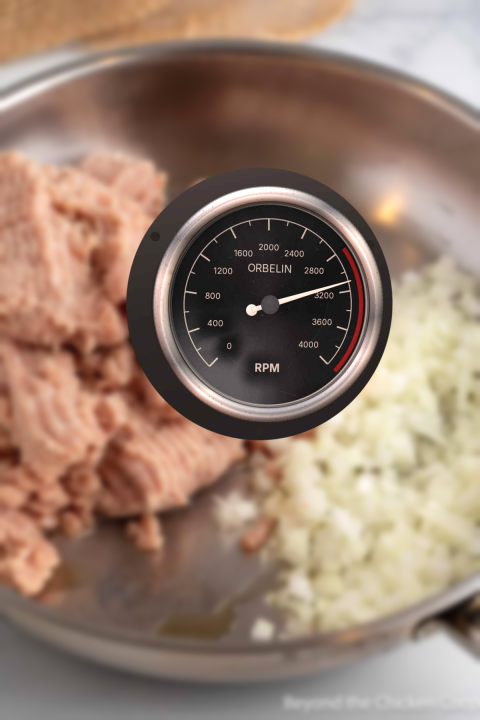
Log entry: 3100 rpm
